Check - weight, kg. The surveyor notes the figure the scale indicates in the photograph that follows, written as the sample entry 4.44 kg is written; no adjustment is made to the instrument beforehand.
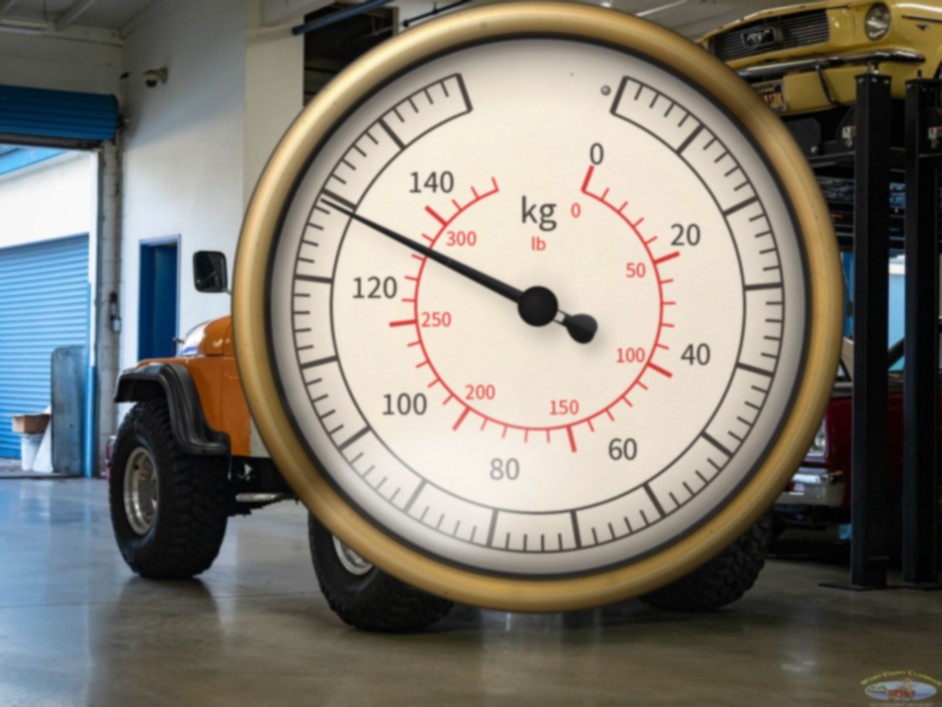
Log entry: 129 kg
